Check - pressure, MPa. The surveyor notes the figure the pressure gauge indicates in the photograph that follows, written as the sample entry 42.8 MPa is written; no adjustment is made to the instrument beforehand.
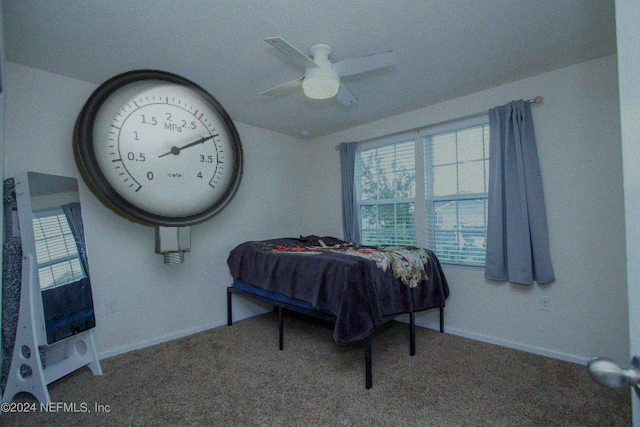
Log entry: 3 MPa
